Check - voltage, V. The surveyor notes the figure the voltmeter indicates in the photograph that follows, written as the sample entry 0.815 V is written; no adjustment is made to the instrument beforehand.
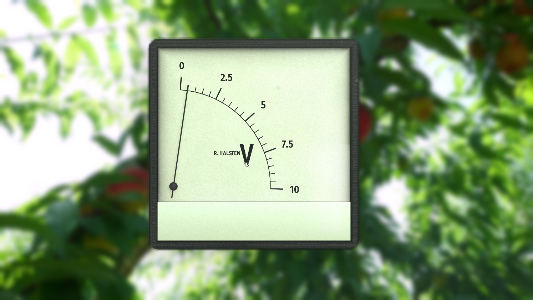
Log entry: 0.5 V
